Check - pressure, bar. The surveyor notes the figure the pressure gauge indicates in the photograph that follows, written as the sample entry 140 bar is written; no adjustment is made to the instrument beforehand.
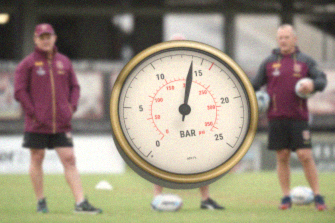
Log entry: 14 bar
